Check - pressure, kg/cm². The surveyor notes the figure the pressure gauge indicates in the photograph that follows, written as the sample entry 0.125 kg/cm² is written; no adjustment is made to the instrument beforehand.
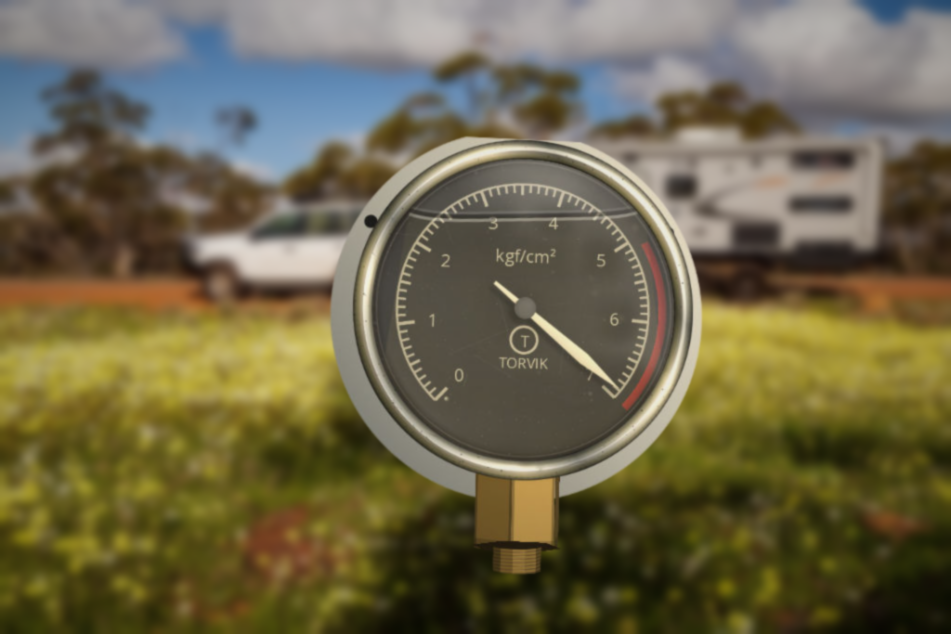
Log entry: 6.9 kg/cm²
